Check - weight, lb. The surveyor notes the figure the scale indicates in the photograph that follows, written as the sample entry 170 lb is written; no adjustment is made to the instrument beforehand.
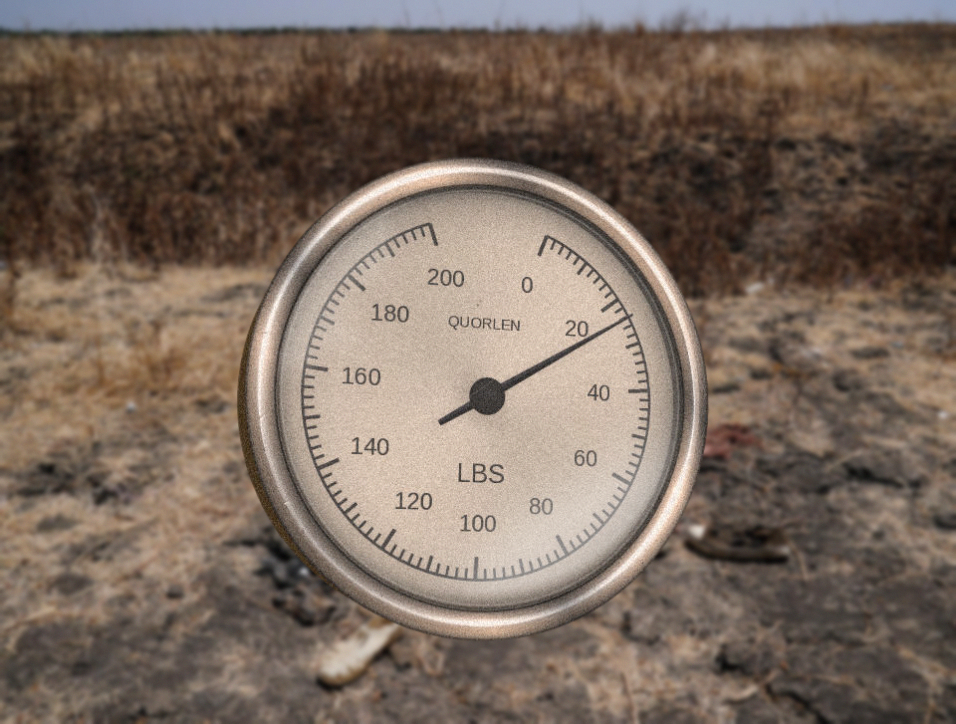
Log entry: 24 lb
